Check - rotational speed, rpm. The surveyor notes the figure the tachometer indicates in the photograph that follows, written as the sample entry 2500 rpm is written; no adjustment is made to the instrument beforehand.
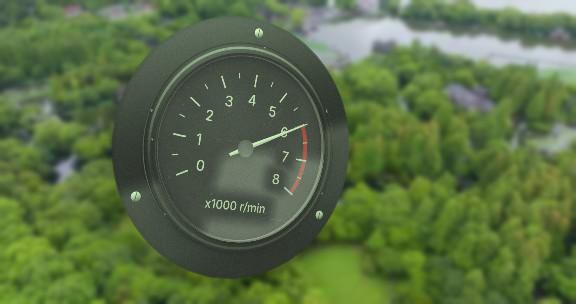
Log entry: 6000 rpm
